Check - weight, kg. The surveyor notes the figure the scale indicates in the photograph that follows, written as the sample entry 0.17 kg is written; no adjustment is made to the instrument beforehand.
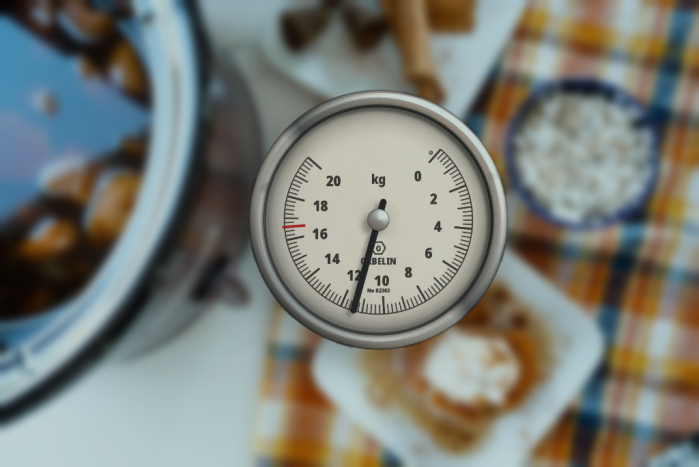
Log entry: 11.4 kg
